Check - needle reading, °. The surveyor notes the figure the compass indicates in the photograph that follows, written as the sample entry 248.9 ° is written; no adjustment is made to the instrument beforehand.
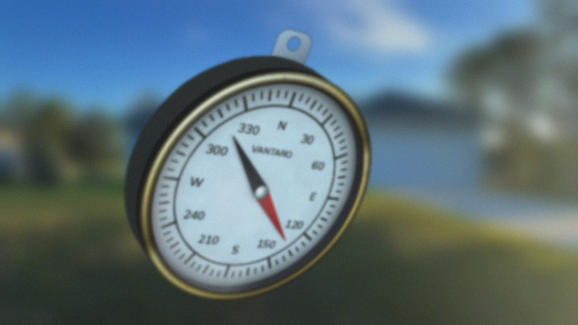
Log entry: 135 °
